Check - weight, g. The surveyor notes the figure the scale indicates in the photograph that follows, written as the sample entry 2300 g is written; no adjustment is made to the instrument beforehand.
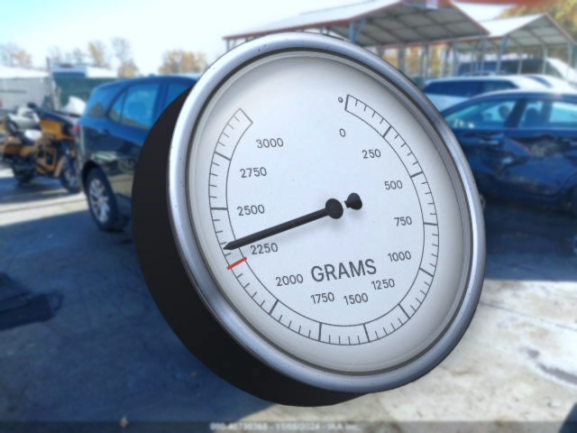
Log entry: 2325 g
